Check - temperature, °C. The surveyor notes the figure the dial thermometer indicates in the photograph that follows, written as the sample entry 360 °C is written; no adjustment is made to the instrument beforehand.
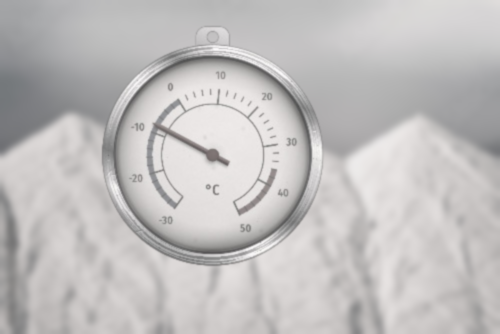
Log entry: -8 °C
